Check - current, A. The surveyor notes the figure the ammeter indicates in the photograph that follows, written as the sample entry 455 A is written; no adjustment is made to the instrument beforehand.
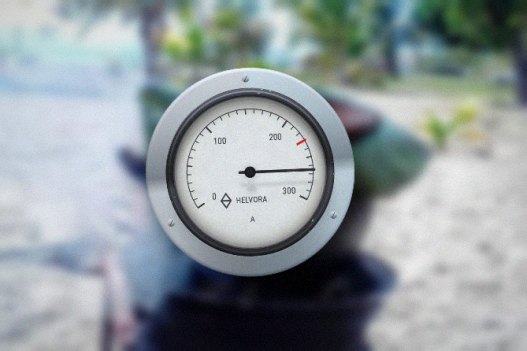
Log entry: 265 A
